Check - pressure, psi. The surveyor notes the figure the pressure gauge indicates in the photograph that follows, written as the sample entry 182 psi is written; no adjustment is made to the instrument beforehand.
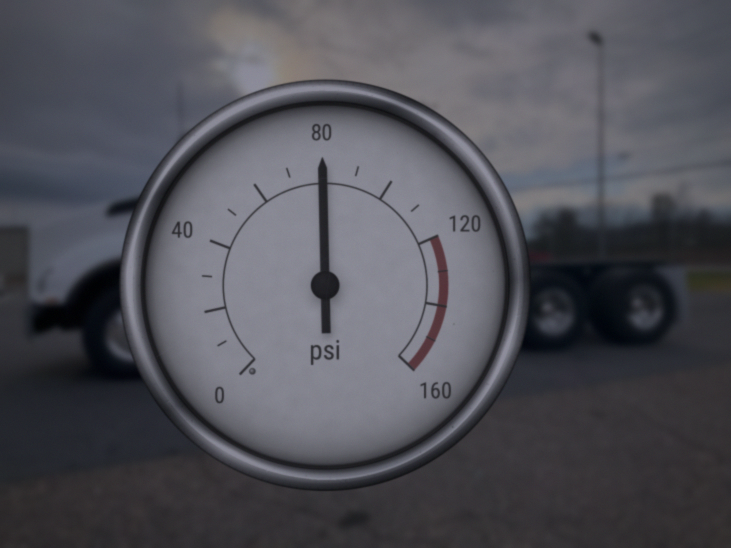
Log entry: 80 psi
